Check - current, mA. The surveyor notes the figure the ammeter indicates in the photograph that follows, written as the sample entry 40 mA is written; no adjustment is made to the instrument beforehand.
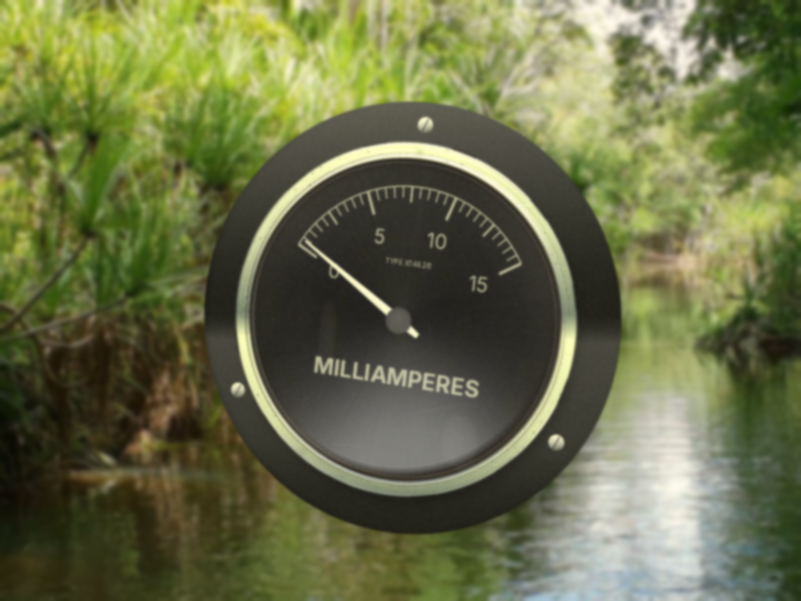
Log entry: 0.5 mA
